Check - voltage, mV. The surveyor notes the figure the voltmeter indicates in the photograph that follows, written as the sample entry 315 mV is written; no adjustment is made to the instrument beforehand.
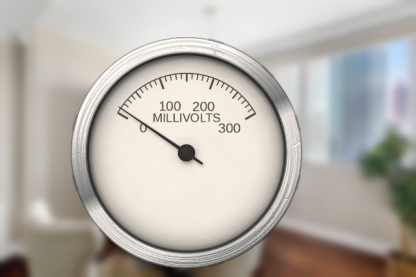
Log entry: 10 mV
